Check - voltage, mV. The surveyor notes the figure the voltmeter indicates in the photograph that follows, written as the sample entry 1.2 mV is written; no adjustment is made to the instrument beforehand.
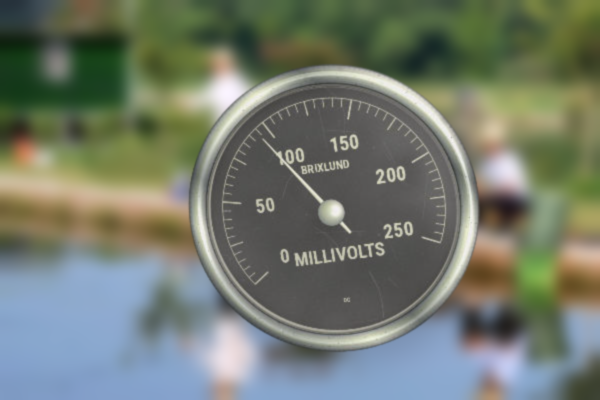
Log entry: 95 mV
